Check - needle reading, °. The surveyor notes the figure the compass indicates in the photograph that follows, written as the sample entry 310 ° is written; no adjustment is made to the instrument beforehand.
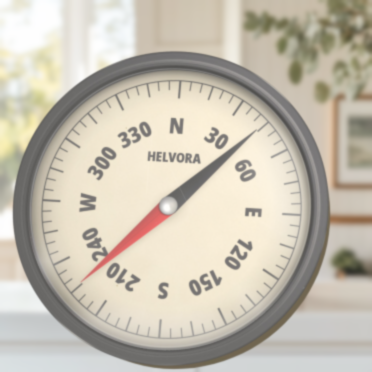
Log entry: 225 °
